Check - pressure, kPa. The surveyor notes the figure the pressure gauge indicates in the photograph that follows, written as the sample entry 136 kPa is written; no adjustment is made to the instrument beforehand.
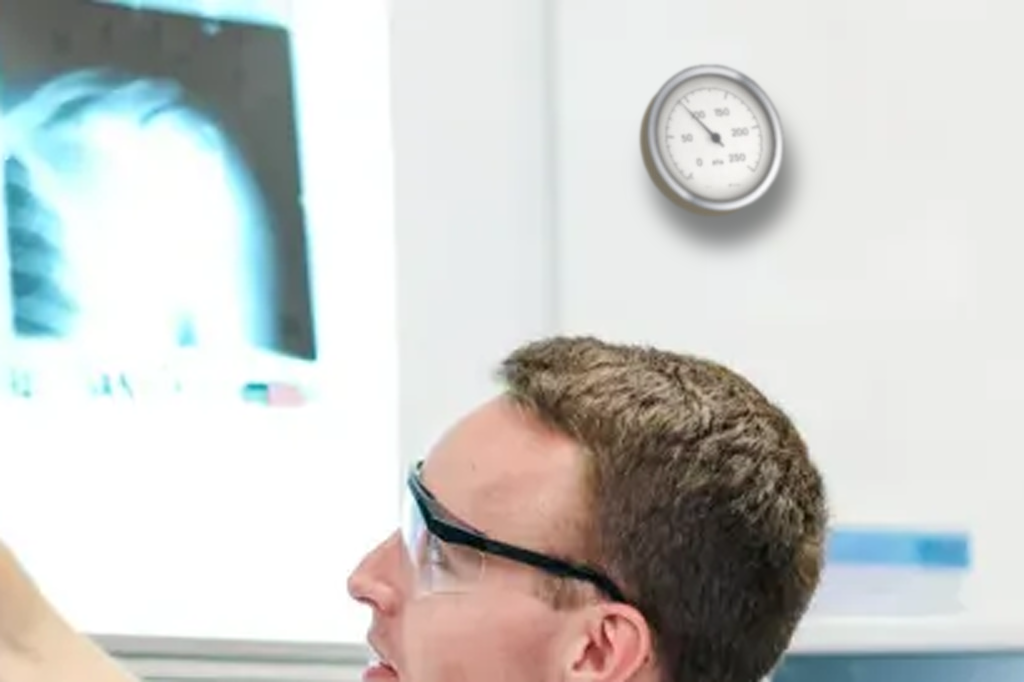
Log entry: 90 kPa
